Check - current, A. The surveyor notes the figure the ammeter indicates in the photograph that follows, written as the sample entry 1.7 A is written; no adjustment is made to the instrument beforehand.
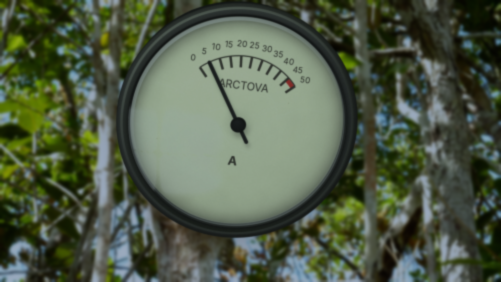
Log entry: 5 A
